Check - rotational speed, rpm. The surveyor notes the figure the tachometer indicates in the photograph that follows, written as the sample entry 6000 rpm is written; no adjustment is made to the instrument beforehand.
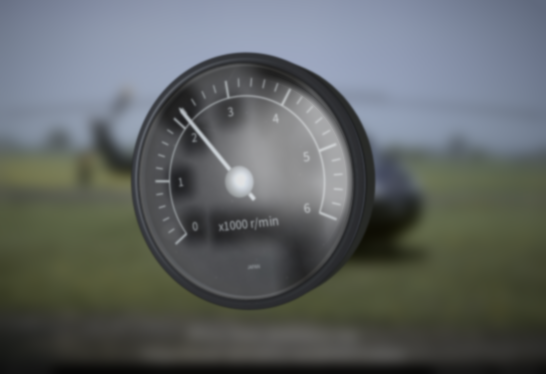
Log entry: 2200 rpm
